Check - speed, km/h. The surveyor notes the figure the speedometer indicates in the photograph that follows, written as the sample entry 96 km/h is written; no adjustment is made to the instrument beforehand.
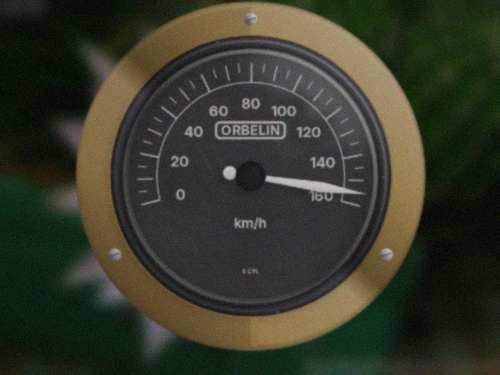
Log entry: 155 km/h
